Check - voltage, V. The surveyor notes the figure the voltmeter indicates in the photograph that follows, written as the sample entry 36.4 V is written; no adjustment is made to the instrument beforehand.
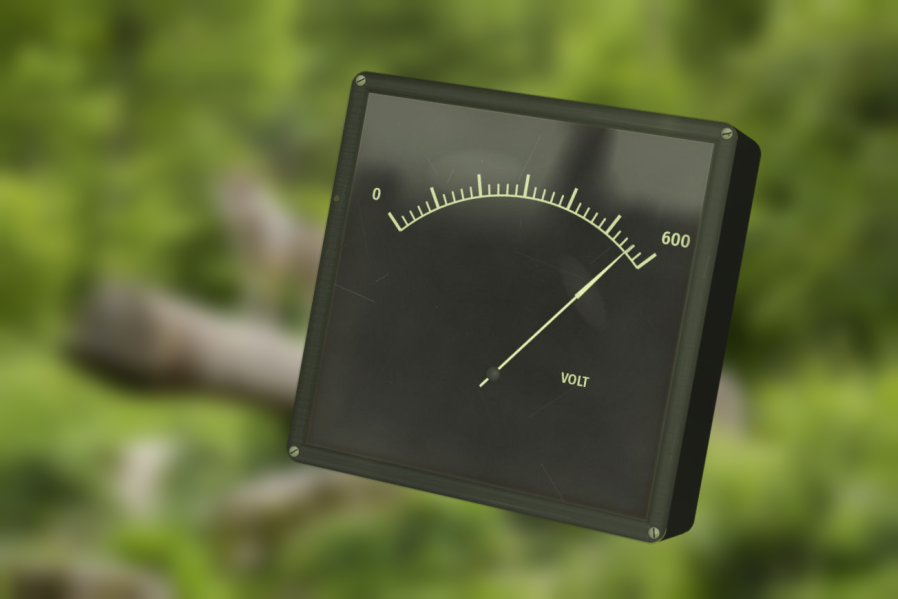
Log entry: 560 V
